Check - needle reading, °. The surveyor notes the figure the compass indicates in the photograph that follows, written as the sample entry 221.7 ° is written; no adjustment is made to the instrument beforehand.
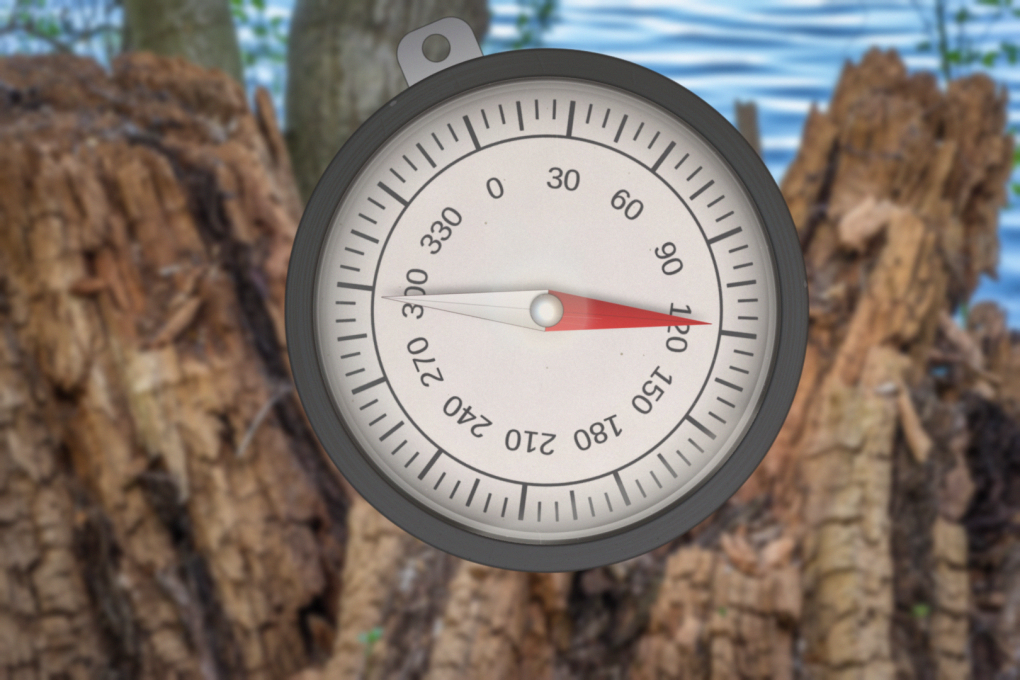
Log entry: 117.5 °
